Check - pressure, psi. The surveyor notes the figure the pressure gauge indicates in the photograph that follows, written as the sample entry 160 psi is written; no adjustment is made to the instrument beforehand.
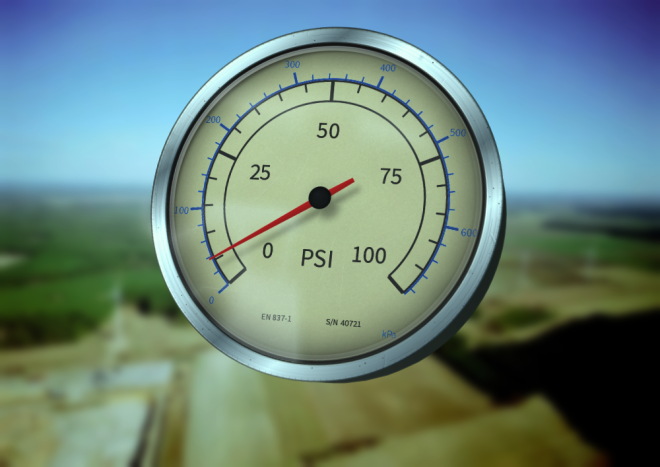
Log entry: 5 psi
